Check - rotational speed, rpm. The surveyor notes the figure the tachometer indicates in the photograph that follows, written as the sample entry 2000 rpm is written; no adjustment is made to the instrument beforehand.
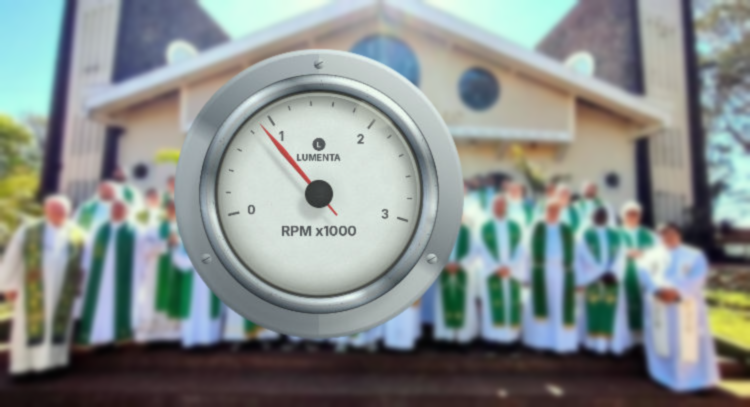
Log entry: 900 rpm
